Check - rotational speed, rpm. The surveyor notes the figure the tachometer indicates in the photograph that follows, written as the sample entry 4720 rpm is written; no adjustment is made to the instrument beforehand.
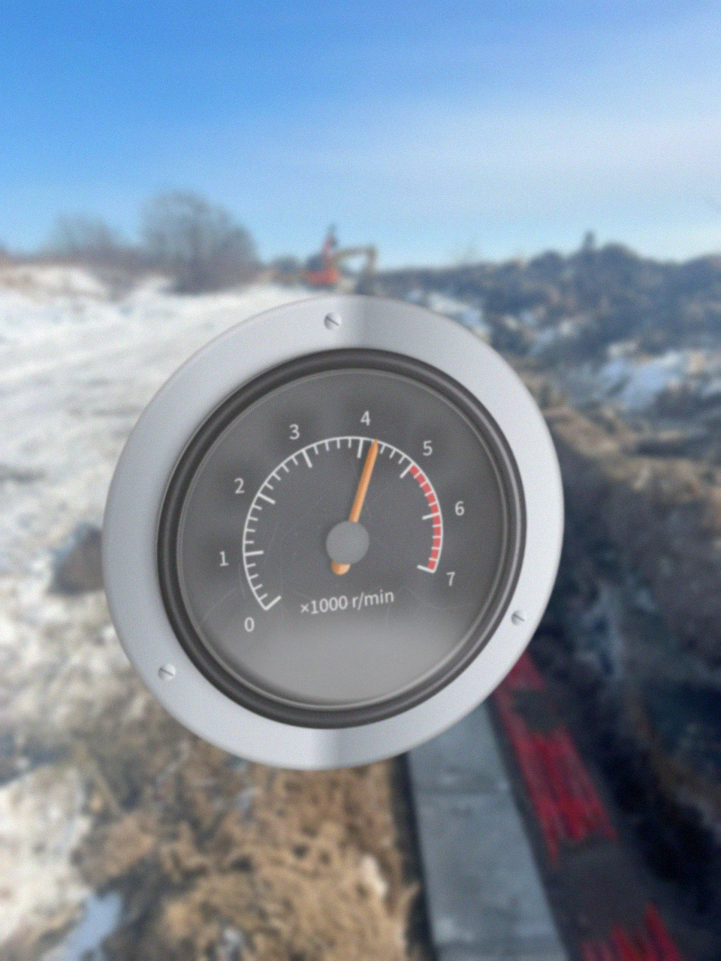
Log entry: 4200 rpm
